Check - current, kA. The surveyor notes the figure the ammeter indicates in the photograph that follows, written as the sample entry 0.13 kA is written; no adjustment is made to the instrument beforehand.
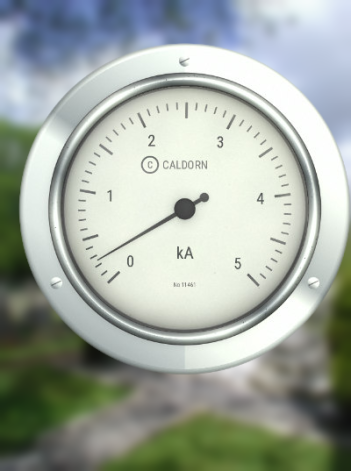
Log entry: 0.25 kA
